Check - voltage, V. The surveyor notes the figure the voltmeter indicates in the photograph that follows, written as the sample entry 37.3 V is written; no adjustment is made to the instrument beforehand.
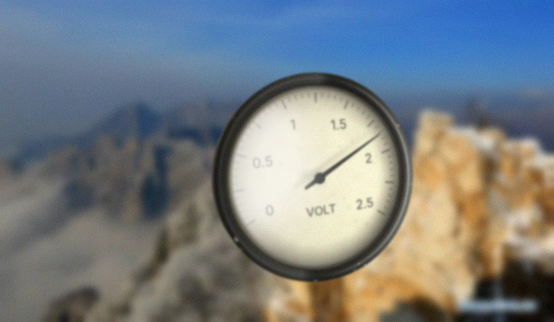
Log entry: 1.85 V
